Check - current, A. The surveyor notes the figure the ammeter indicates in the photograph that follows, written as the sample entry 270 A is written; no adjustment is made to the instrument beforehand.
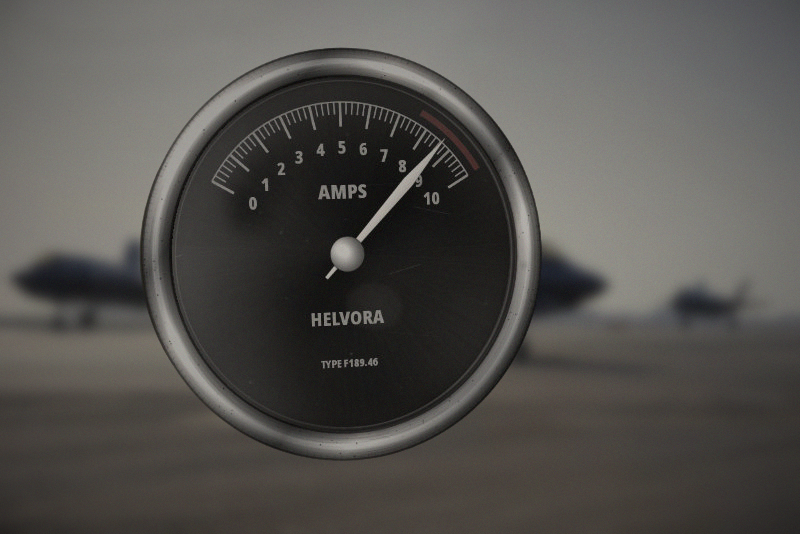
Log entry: 8.6 A
